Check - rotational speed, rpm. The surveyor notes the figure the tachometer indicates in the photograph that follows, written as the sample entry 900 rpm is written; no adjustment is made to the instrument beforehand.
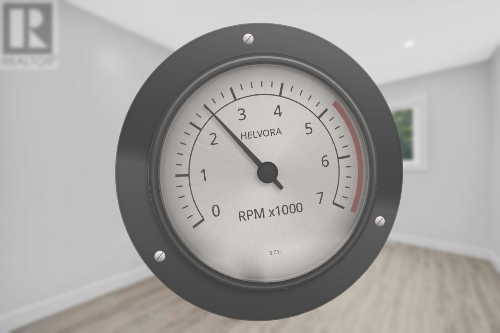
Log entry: 2400 rpm
